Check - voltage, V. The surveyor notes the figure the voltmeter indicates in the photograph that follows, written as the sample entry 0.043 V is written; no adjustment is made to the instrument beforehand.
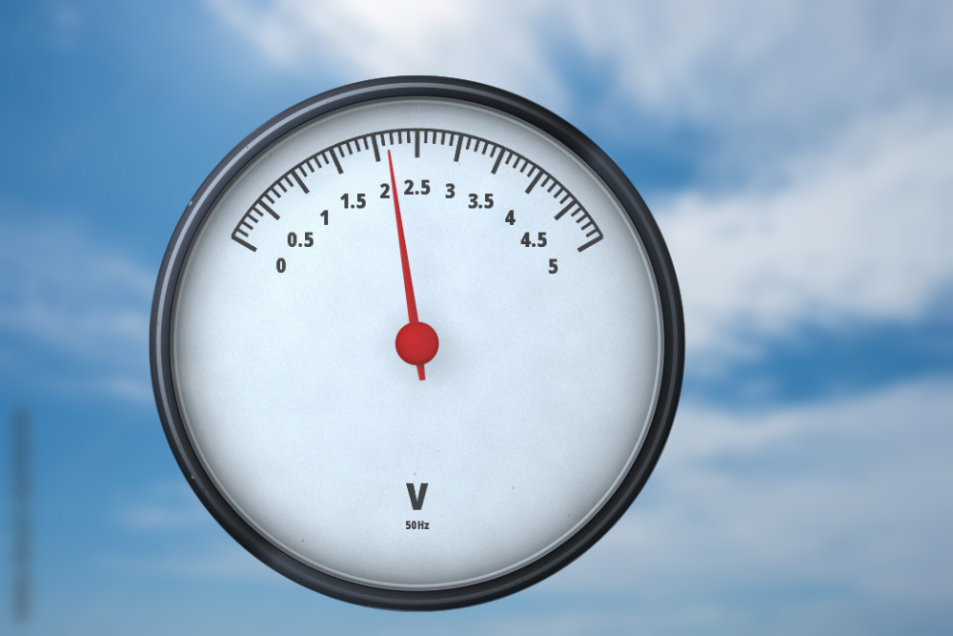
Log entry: 2.15 V
